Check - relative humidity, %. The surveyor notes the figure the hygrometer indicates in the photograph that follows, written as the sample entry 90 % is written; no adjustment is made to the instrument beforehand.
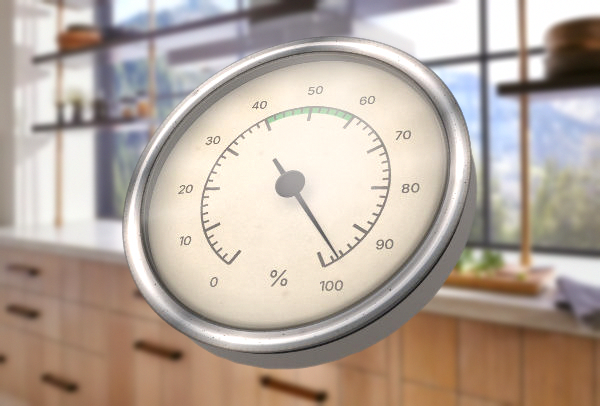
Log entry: 97 %
